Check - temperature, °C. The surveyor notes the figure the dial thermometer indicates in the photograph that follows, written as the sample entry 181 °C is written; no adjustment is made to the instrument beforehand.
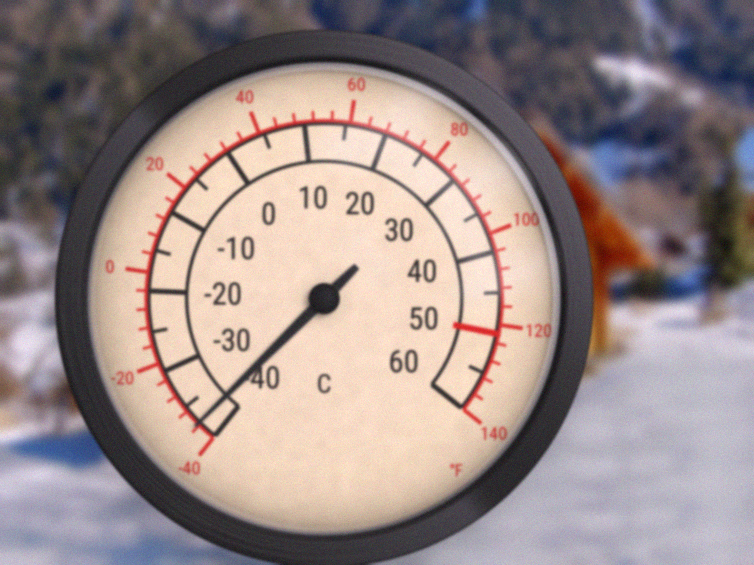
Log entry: -37.5 °C
